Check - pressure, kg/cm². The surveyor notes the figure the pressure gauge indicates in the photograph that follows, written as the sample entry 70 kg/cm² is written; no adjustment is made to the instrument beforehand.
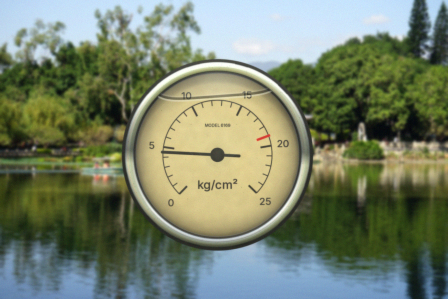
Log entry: 4.5 kg/cm²
